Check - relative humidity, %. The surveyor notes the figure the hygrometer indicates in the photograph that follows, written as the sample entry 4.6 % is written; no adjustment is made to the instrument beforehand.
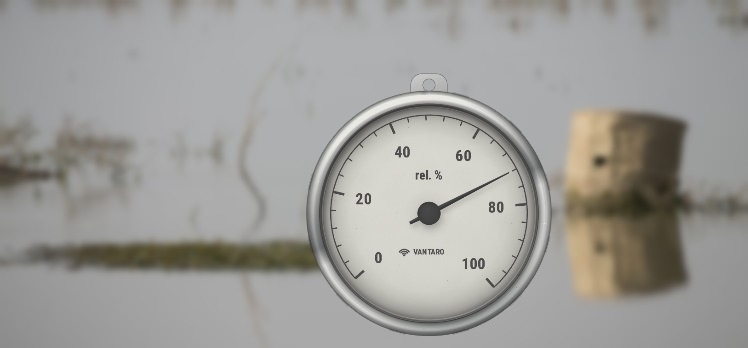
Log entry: 72 %
